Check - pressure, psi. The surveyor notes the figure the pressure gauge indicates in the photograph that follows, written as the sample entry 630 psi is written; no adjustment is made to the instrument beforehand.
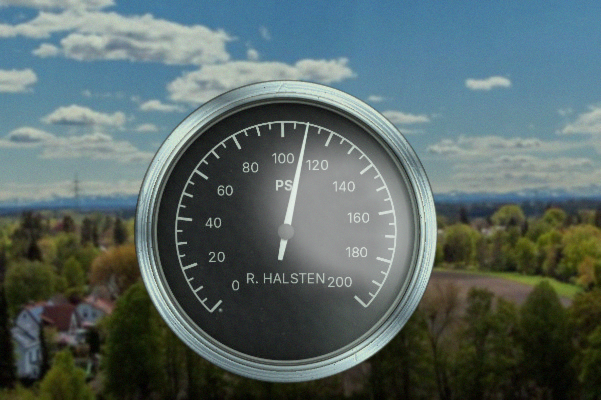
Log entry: 110 psi
